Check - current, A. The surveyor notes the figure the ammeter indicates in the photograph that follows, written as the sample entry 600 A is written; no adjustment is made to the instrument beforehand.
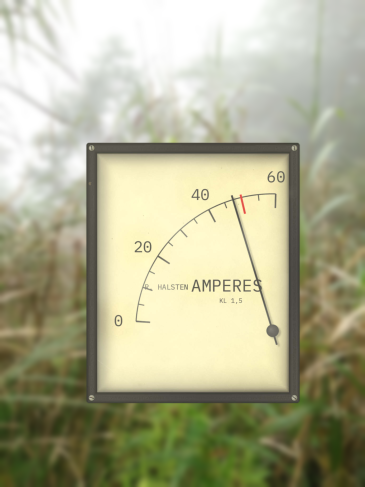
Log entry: 47.5 A
